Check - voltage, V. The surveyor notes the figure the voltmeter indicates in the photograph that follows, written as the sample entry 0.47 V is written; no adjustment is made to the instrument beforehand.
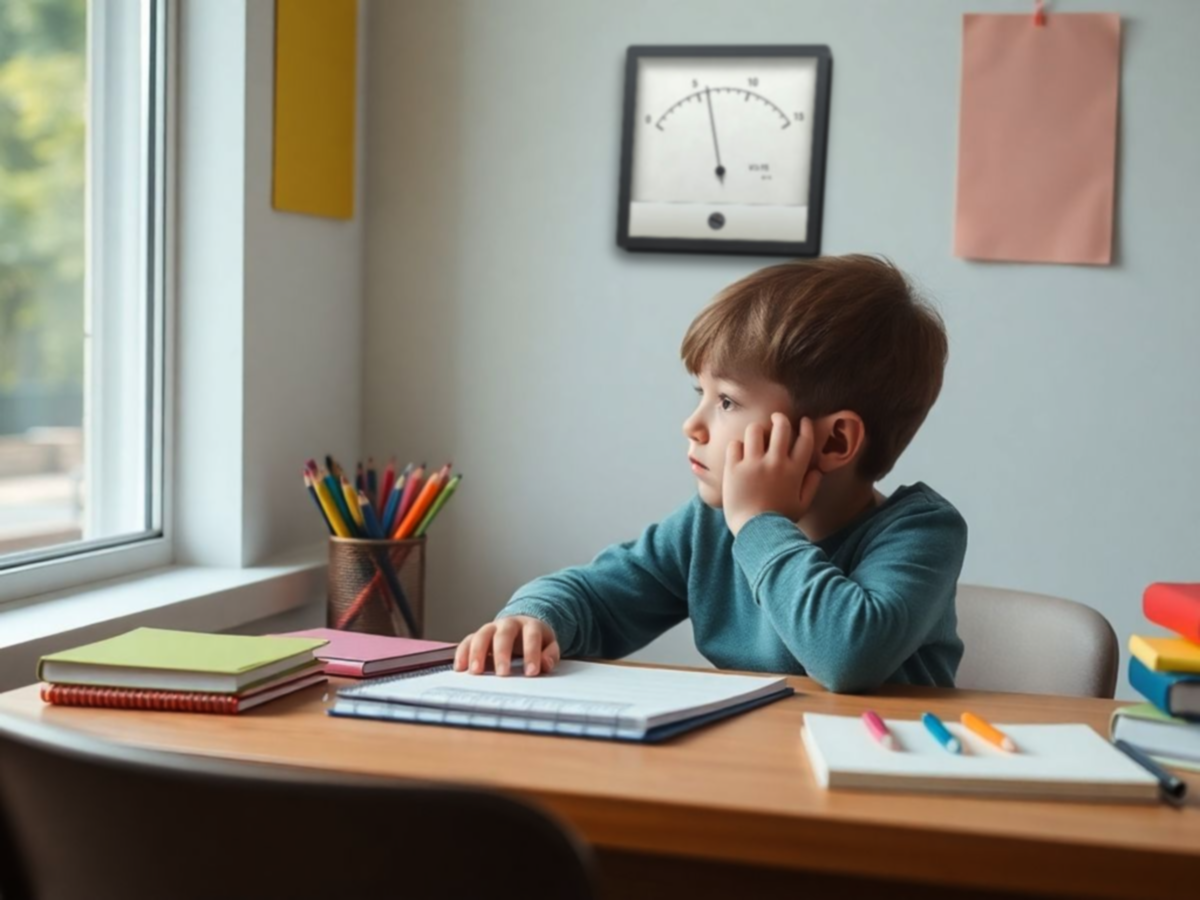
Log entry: 6 V
